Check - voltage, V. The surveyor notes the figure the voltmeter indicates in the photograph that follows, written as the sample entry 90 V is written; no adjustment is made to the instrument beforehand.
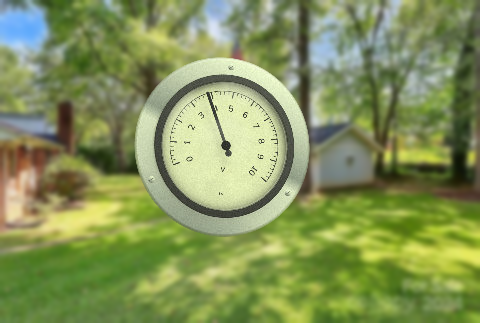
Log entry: 3.8 V
